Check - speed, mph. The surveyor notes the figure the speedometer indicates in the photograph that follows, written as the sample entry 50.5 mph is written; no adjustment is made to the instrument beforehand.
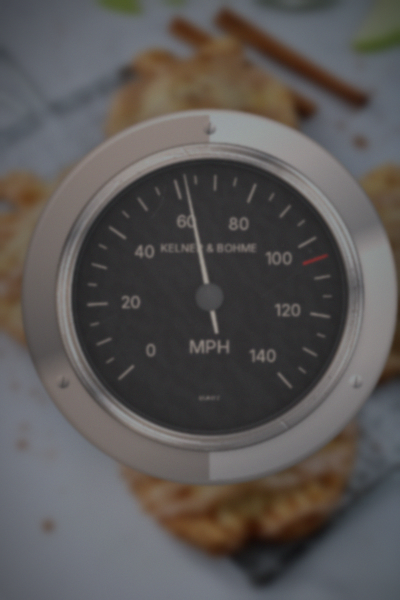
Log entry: 62.5 mph
